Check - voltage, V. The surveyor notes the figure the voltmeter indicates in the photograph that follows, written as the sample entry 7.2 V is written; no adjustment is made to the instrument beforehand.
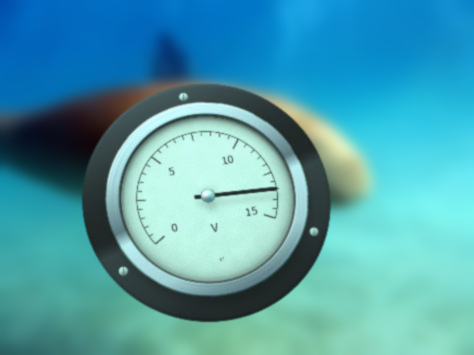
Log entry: 13.5 V
